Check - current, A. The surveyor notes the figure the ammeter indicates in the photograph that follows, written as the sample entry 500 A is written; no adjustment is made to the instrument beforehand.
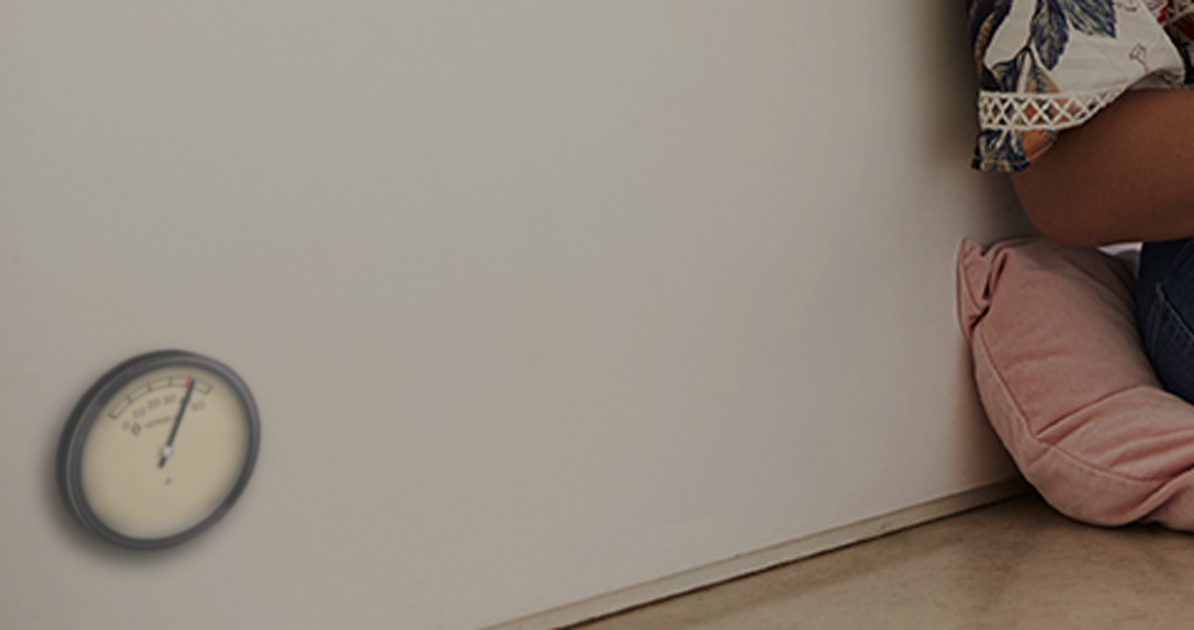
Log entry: 40 A
